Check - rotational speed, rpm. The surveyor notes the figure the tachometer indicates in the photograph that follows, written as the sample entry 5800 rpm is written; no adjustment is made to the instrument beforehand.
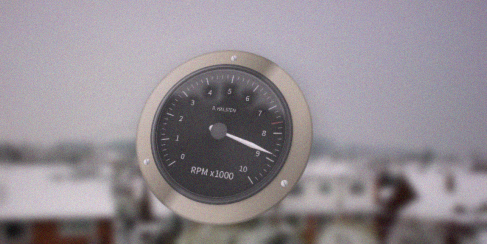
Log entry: 8800 rpm
